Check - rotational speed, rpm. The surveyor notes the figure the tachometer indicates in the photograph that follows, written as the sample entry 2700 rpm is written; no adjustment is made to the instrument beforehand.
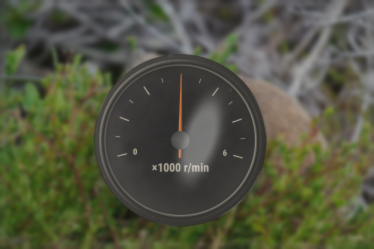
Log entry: 3000 rpm
